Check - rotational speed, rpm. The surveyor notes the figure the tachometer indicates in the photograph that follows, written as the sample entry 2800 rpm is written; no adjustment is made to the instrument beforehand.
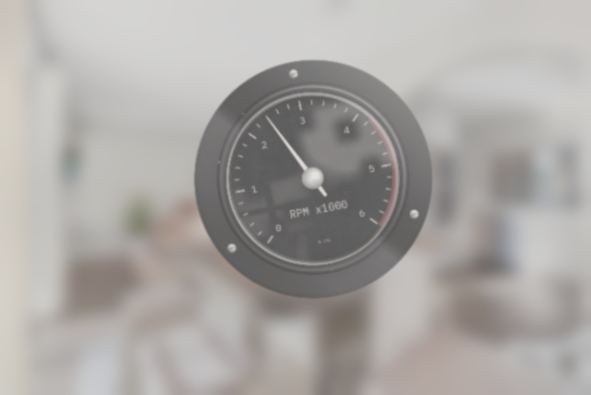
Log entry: 2400 rpm
